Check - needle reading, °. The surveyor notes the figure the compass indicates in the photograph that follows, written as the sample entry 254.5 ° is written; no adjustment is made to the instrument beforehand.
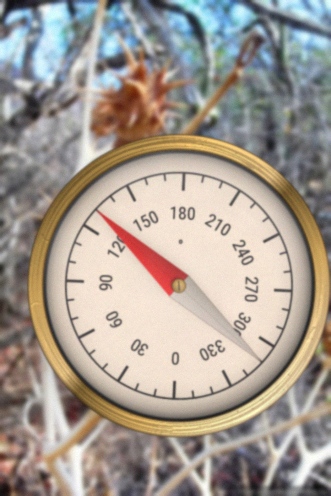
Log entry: 130 °
